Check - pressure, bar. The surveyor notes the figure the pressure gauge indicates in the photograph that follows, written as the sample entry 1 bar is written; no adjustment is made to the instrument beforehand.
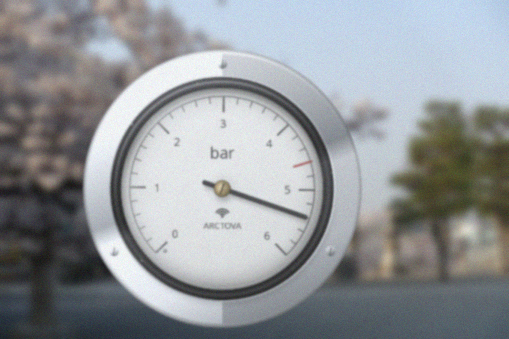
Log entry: 5.4 bar
